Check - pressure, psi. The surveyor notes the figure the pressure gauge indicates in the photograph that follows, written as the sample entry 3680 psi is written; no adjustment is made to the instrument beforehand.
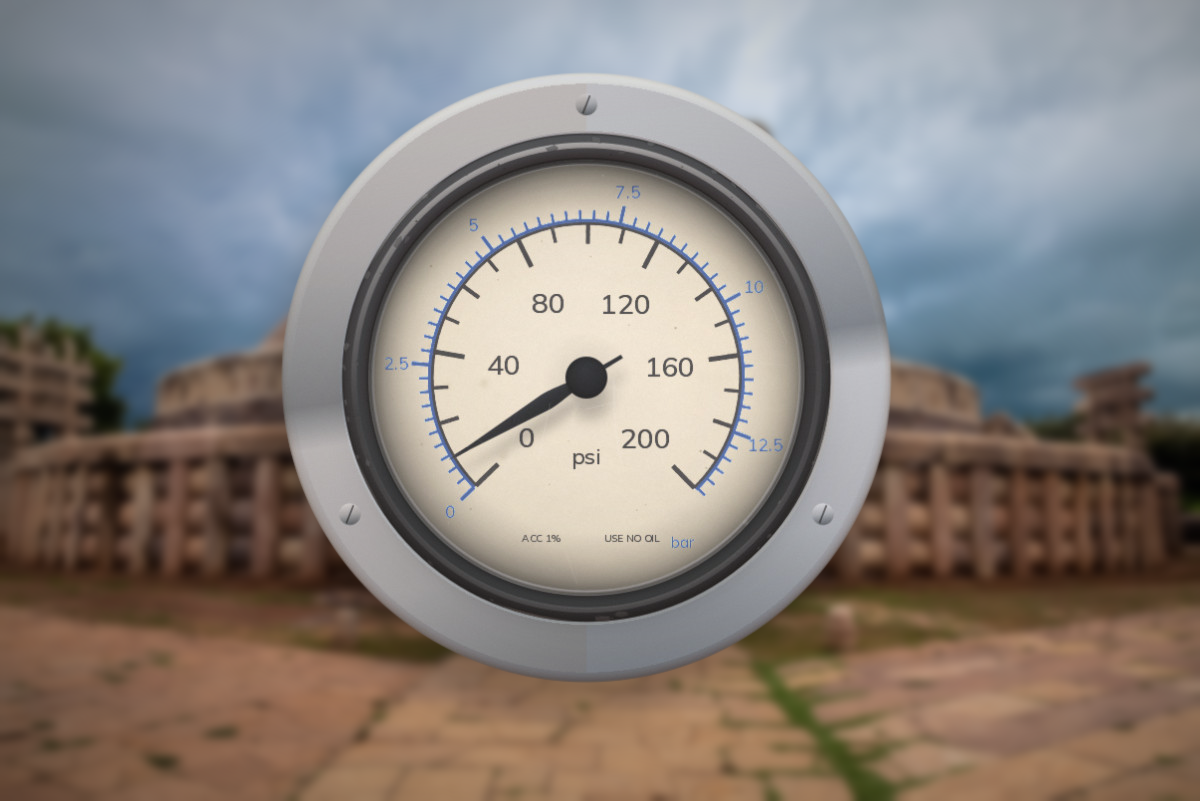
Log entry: 10 psi
